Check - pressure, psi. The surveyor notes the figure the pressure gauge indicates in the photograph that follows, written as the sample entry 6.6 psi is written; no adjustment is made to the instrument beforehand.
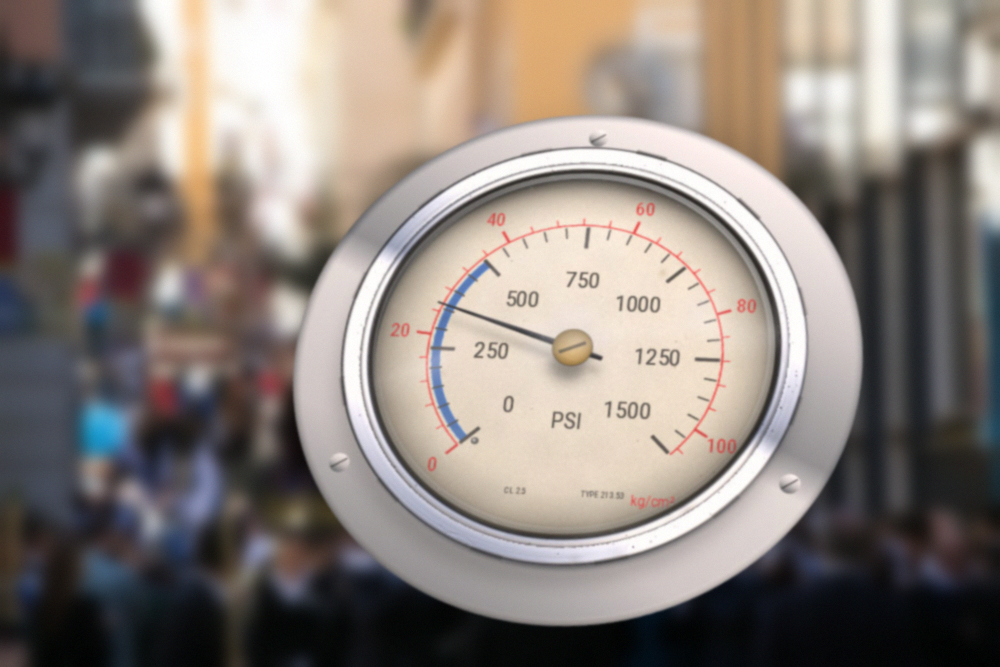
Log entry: 350 psi
